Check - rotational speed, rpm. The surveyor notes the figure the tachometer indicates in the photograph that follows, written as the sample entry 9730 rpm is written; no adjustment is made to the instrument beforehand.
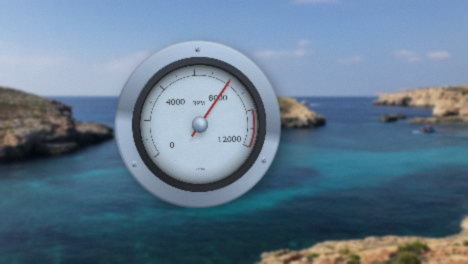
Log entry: 8000 rpm
